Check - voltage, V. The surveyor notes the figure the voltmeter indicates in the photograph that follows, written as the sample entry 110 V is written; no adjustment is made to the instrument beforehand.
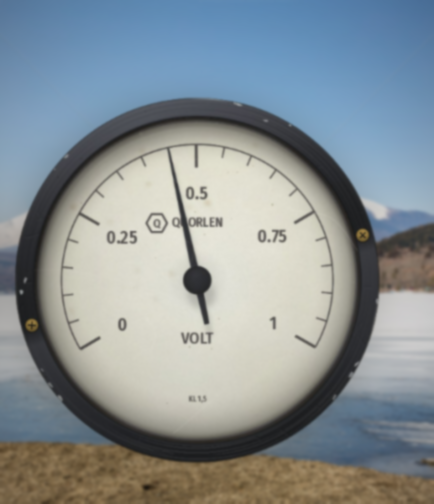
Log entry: 0.45 V
